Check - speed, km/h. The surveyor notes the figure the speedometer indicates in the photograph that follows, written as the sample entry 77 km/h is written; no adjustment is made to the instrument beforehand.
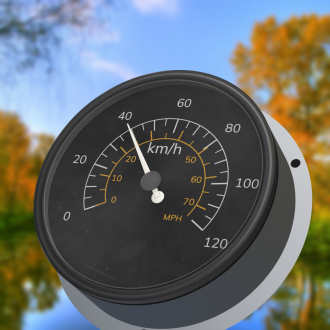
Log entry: 40 km/h
